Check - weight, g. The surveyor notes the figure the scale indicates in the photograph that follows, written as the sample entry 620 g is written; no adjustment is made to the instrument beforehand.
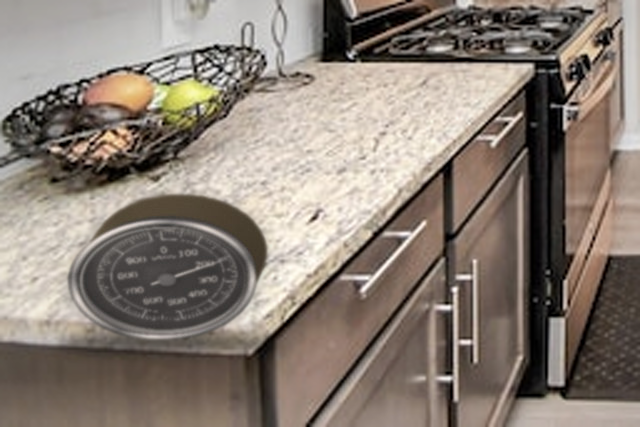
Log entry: 200 g
